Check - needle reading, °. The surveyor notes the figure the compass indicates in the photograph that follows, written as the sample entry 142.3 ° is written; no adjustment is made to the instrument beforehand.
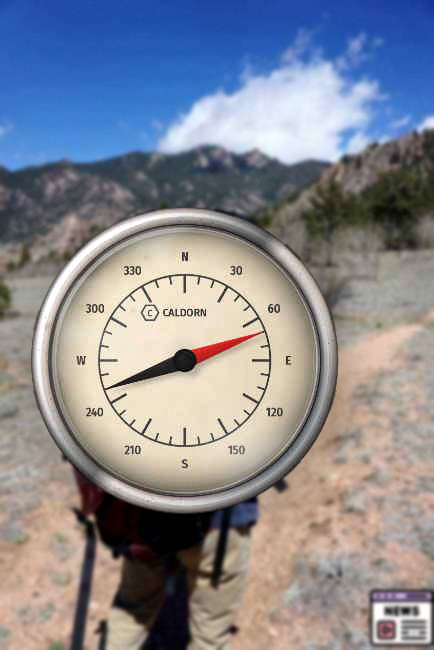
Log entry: 70 °
